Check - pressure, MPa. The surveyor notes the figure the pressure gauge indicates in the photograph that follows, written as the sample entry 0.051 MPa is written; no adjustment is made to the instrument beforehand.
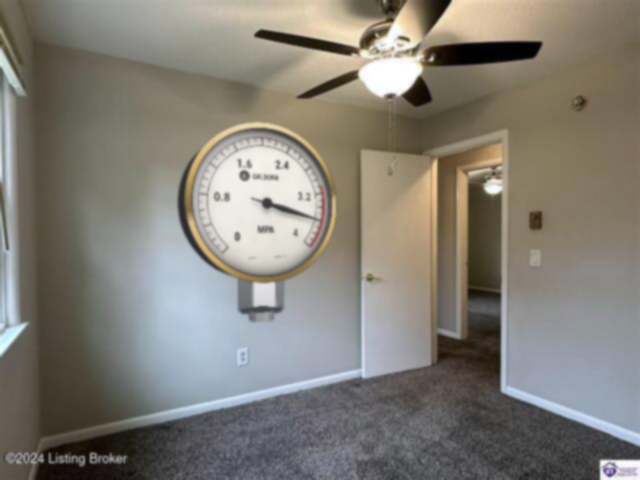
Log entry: 3.6 MPa
